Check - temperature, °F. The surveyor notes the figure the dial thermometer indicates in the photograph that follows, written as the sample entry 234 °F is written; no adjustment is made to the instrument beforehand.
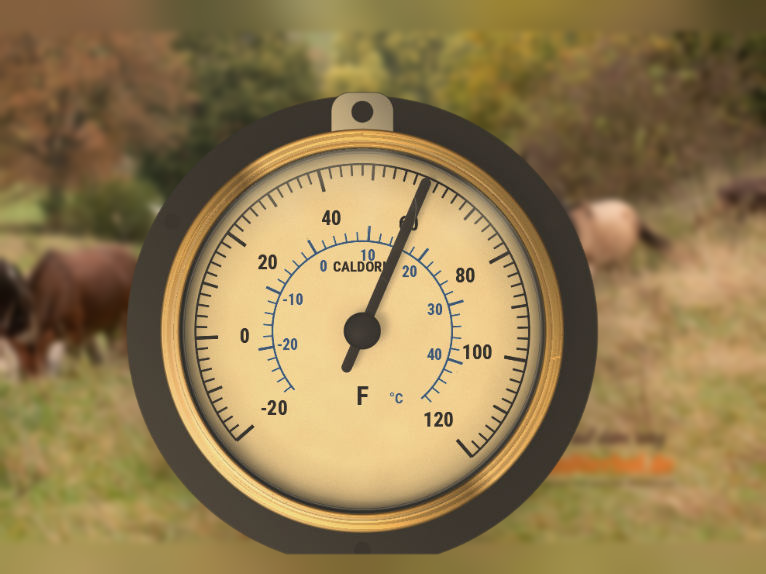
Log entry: 60 °F
